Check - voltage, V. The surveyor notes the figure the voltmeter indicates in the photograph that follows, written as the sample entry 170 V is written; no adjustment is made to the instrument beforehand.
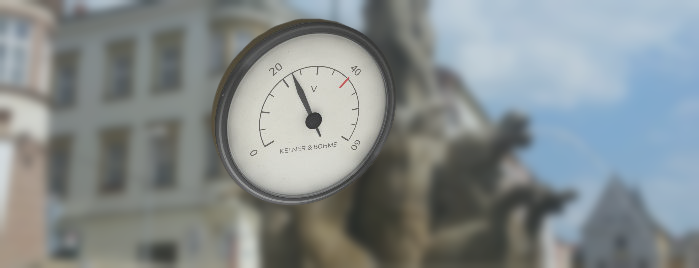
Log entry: 22.5 V
